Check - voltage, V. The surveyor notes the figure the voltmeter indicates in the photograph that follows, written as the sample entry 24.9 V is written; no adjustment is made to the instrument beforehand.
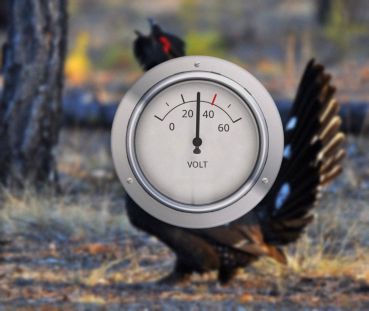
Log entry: 30 V
